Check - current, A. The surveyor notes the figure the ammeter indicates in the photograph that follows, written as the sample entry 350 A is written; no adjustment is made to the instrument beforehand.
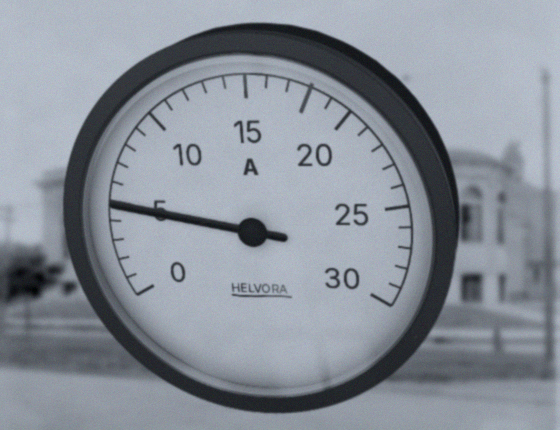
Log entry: 5 A
